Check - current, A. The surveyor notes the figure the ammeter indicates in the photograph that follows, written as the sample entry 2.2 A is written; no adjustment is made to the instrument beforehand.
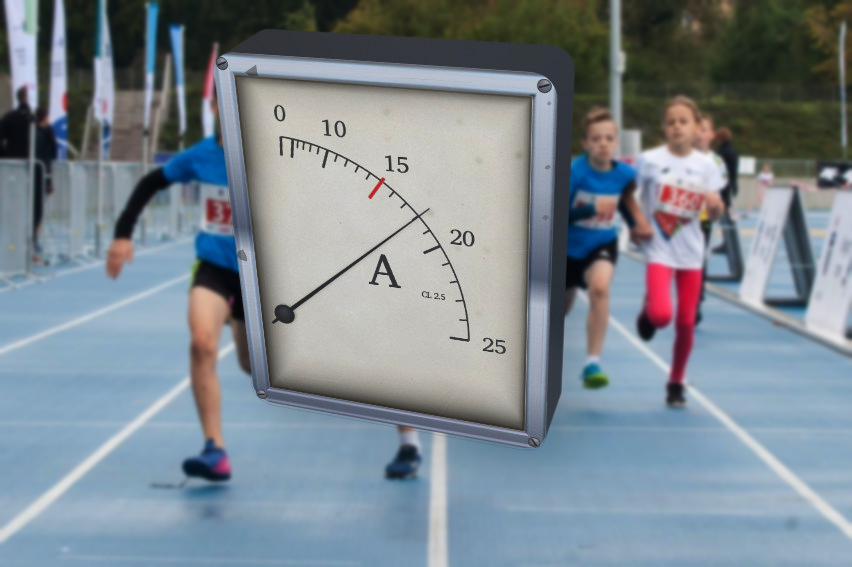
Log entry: 18 A
